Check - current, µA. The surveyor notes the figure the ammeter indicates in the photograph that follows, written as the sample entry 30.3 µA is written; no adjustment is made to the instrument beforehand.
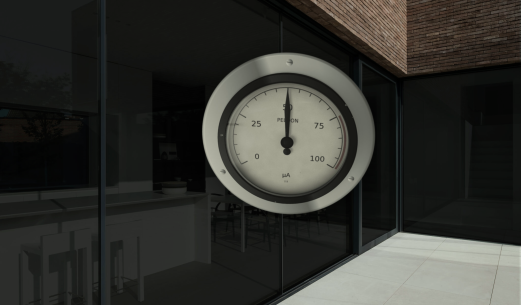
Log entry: 50 µA
